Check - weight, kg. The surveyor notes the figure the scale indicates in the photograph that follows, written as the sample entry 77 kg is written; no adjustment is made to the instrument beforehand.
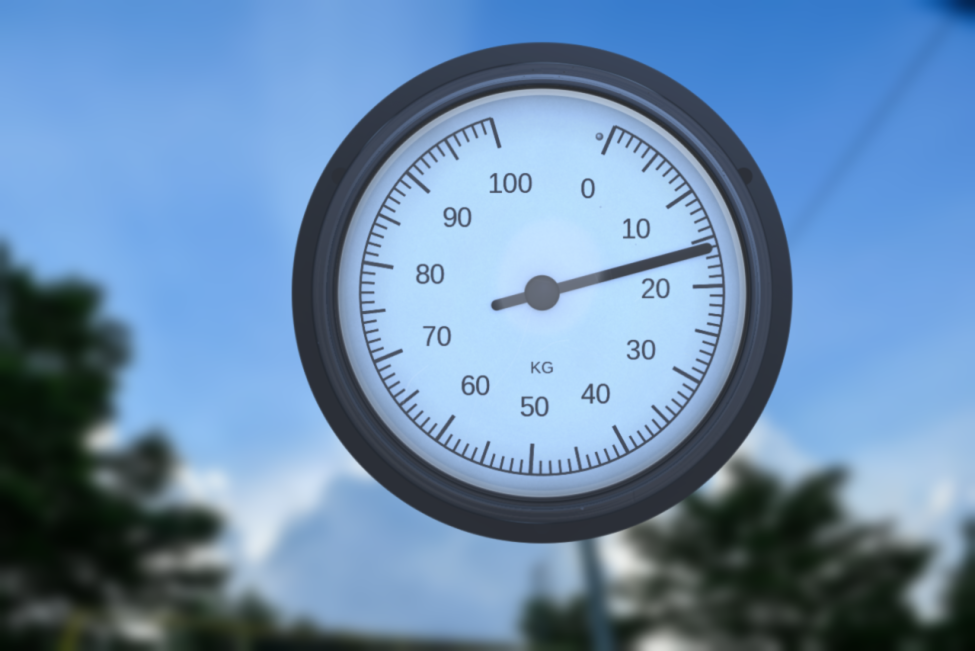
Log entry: 16 kg
